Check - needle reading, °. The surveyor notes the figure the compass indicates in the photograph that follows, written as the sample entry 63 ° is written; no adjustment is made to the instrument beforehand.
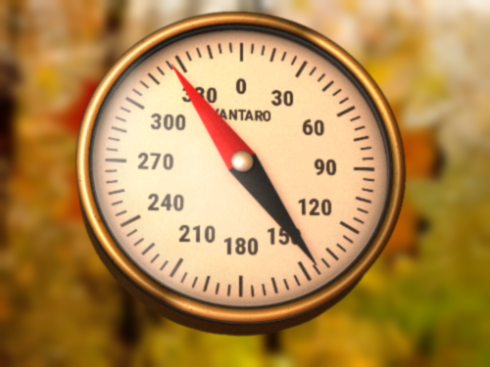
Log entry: 325 °
